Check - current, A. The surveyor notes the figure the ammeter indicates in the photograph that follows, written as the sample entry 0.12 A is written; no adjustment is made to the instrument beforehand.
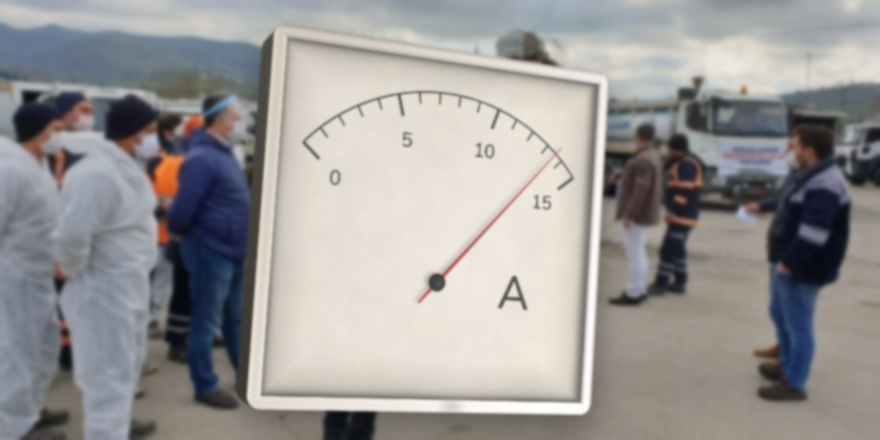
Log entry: 13.5 A
